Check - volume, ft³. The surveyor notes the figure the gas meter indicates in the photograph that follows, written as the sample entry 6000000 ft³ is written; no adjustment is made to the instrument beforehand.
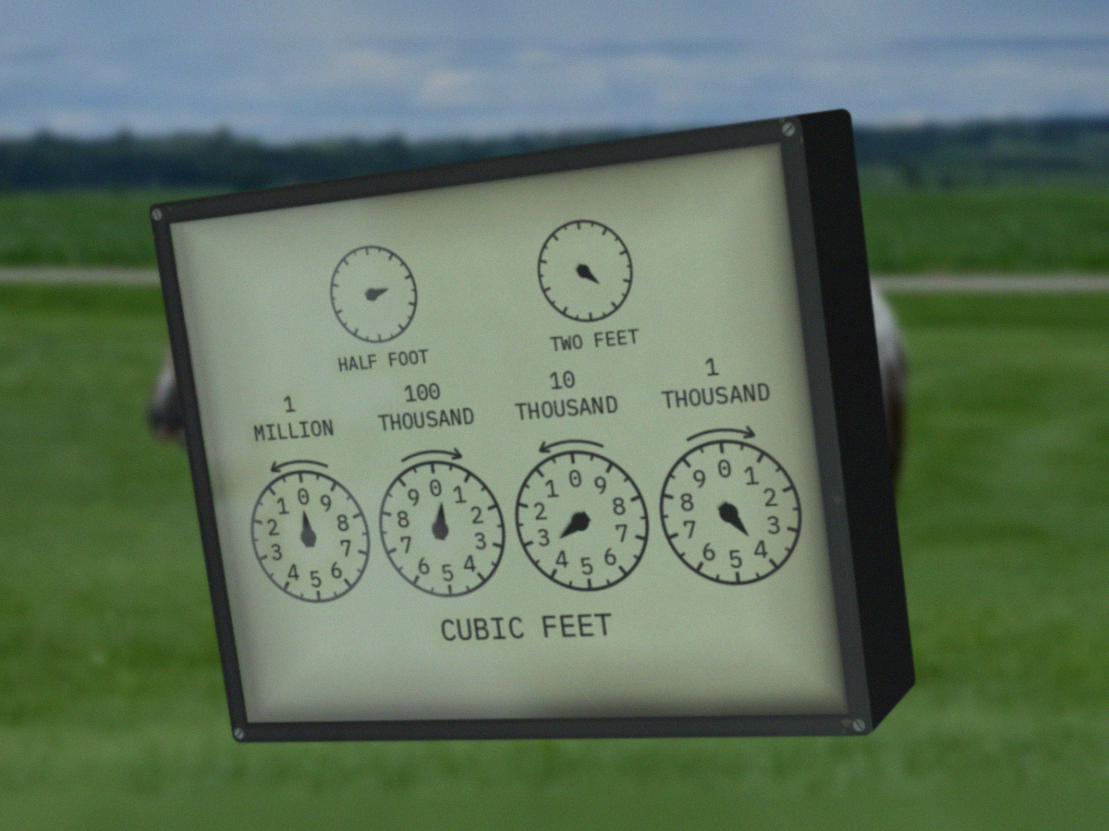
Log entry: 3400 ft³
